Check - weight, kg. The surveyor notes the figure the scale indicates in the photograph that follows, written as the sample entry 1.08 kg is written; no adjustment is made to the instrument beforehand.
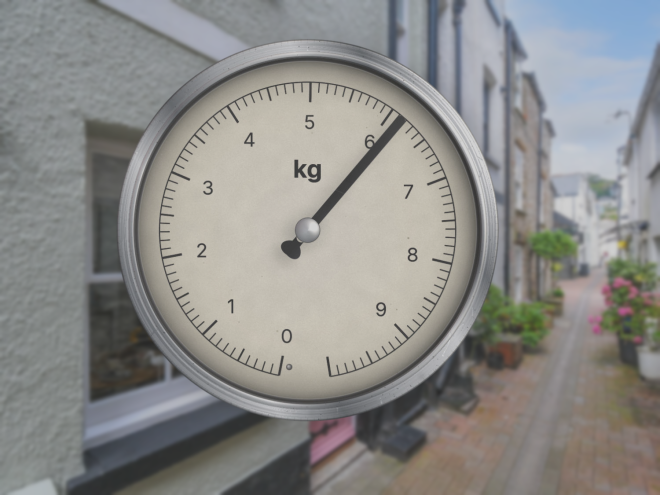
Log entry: 6.15 kg
